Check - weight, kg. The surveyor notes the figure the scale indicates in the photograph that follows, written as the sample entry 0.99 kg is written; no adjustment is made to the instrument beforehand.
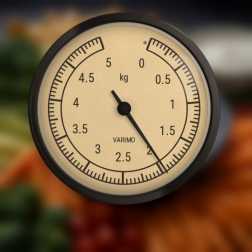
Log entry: 1.95 kg
